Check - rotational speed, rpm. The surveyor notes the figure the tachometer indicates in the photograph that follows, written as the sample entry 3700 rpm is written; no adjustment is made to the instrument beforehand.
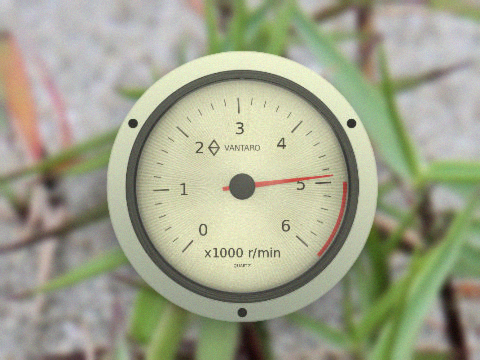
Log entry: 4900 rpm
